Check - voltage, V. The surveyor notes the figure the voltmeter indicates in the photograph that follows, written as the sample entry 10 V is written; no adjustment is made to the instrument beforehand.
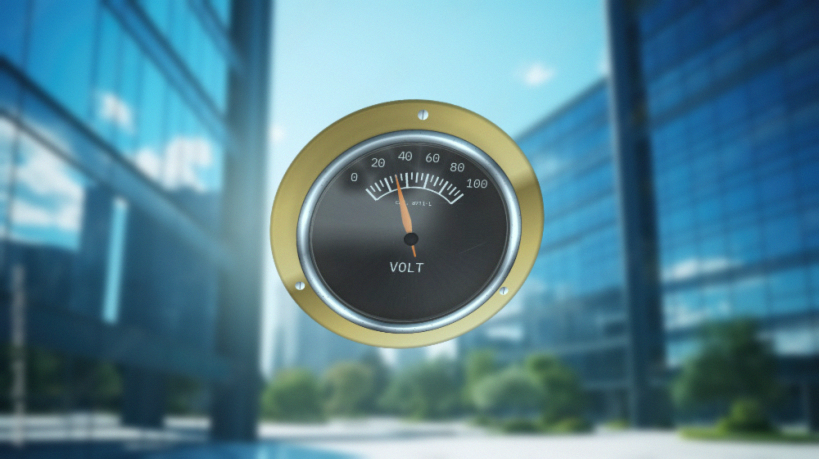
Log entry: 30 V
